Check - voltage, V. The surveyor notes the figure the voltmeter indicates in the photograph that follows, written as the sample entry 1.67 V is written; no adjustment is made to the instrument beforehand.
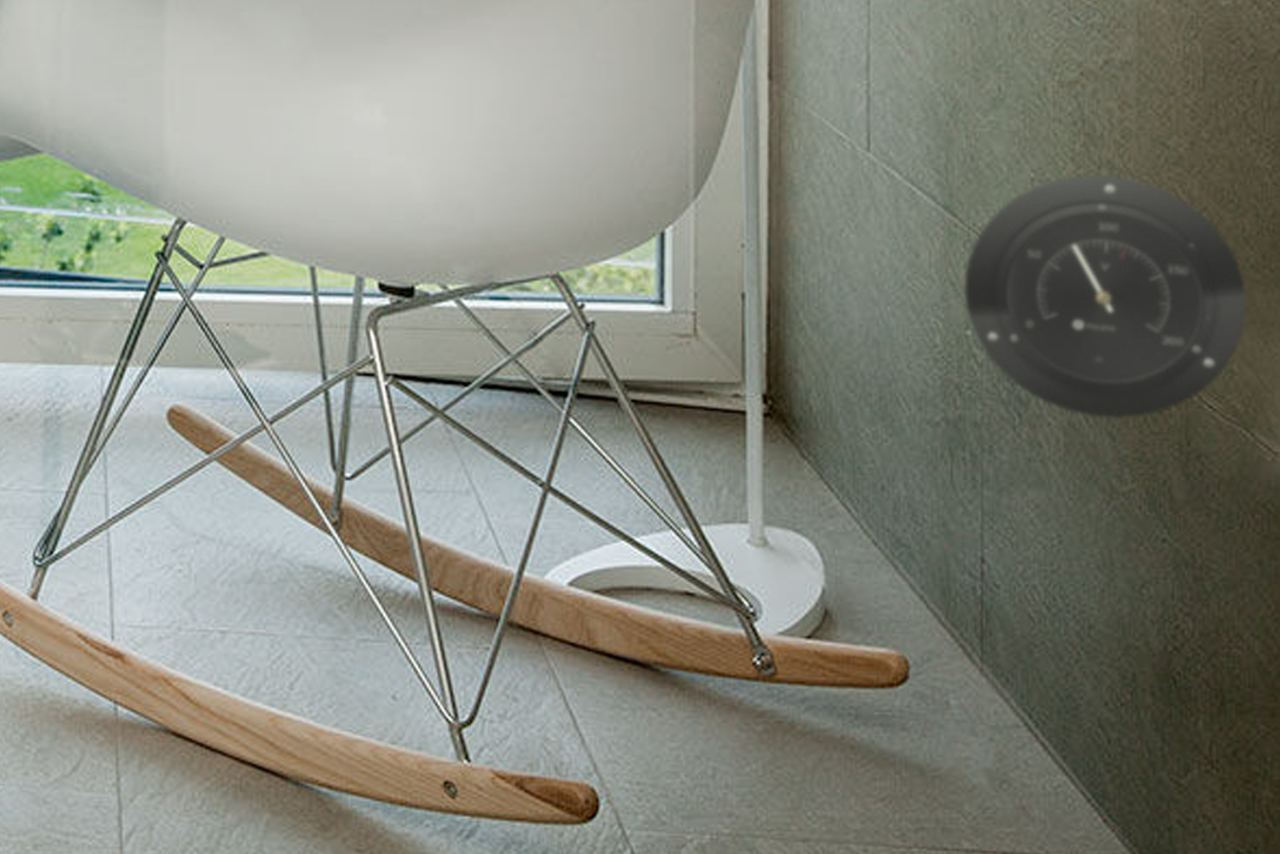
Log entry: 75 V
